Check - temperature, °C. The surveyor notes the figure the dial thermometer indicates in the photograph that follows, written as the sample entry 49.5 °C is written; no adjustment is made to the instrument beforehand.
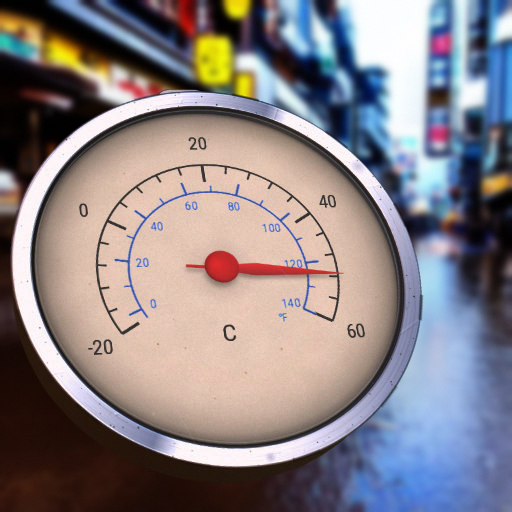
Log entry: 52 °C
